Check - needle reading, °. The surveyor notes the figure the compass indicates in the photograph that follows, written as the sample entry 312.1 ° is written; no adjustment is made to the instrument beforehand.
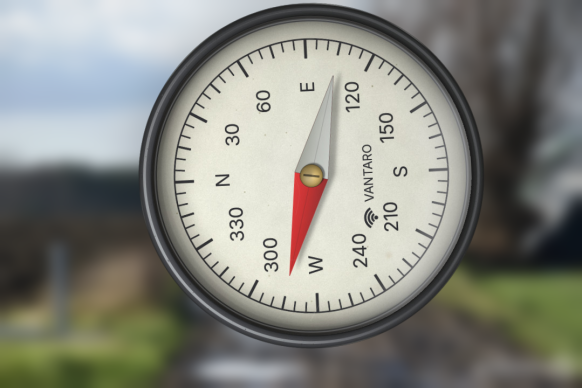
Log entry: 285 °
